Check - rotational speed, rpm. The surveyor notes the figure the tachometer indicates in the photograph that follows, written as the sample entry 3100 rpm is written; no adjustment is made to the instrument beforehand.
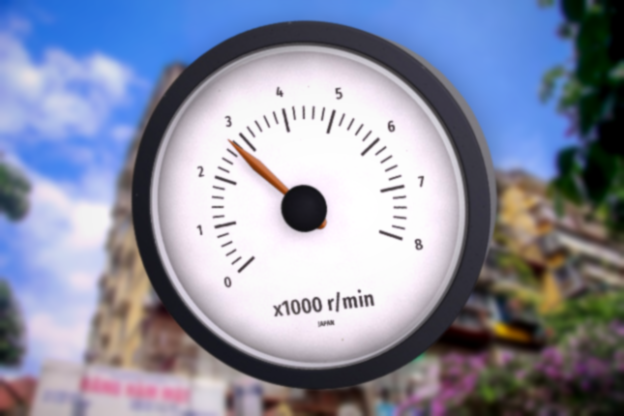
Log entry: 2800 rpm
